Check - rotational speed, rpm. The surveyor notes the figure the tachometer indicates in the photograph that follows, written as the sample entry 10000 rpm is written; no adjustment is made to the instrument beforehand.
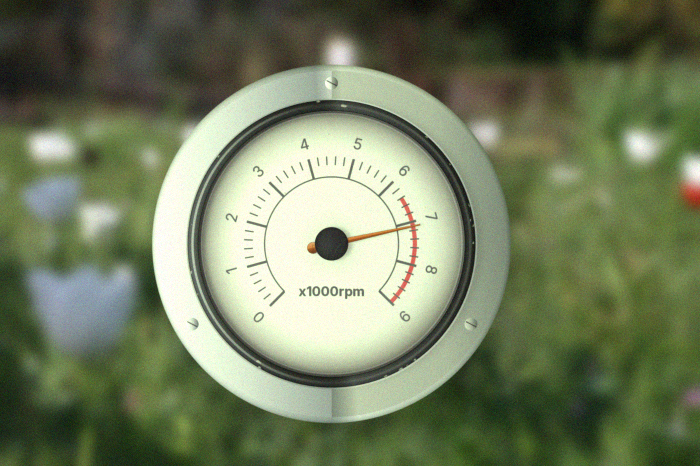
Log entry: 7100 rpm
